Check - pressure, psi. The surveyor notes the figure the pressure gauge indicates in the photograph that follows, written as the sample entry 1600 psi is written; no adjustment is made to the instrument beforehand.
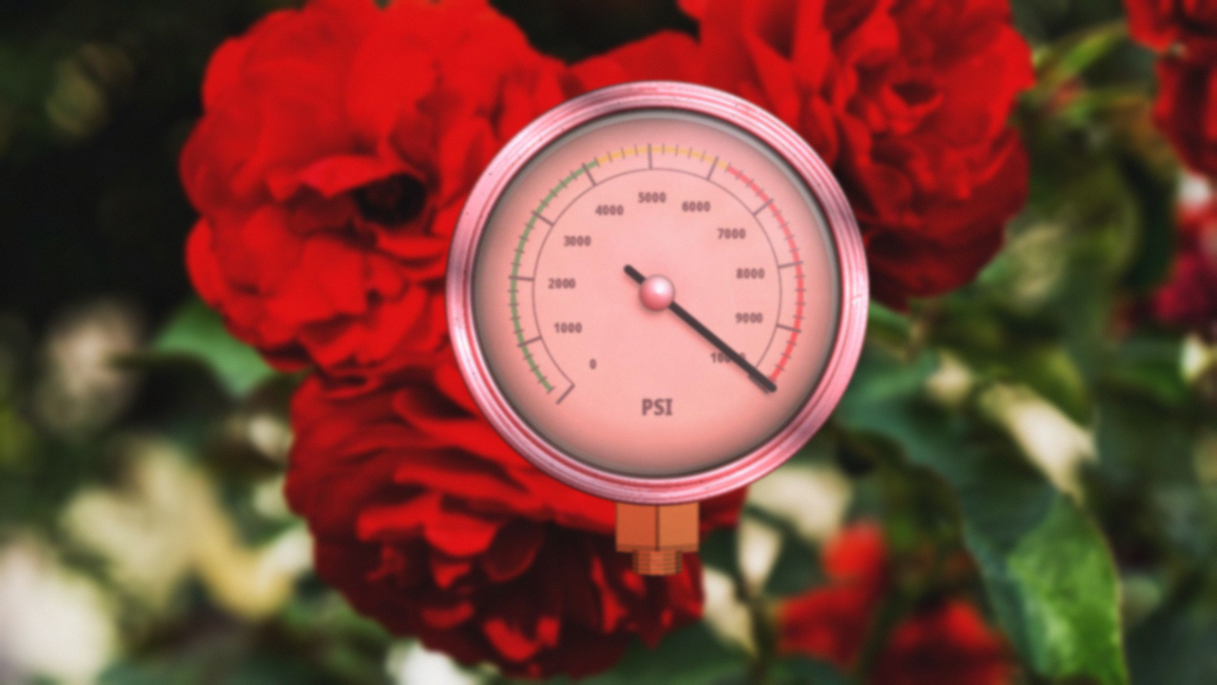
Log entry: 9900 psi
